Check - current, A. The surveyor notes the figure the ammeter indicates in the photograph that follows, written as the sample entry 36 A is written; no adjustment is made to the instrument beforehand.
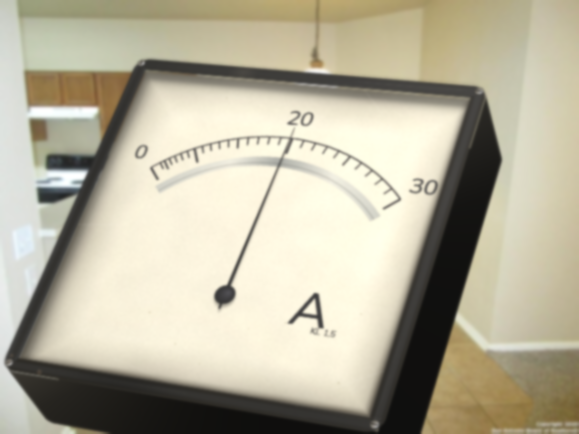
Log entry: 20 A
